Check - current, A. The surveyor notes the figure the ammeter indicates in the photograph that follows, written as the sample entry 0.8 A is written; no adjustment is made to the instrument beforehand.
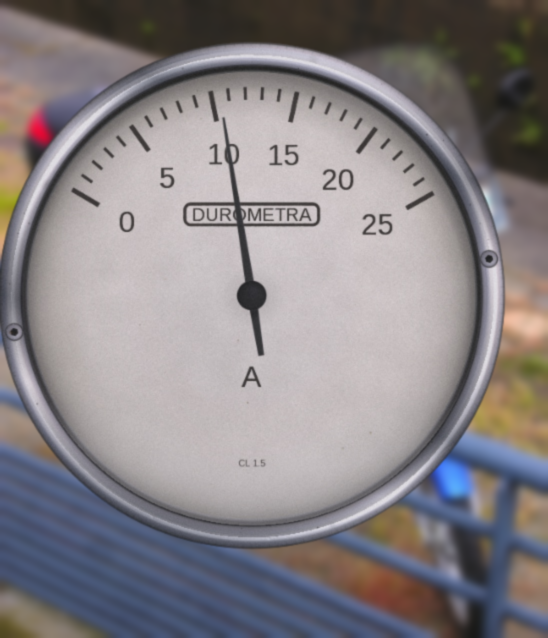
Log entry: 10.5 A
